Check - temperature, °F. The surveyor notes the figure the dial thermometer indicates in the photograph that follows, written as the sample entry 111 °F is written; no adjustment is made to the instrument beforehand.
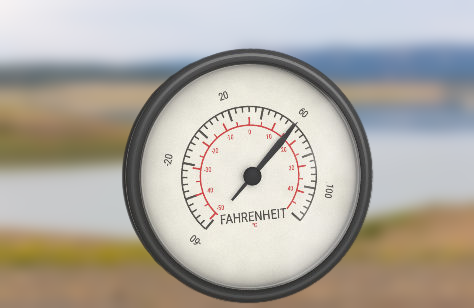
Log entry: 60 °F
